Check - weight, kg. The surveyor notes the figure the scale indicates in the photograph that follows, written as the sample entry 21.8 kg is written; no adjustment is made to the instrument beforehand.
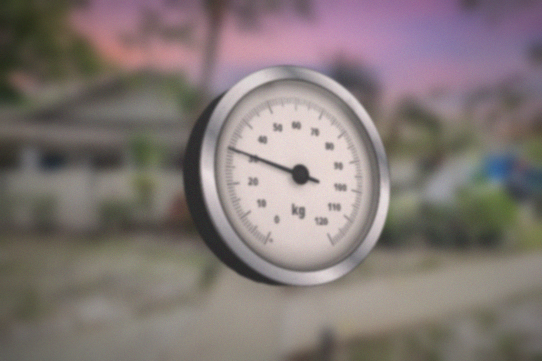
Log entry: 30 kg
